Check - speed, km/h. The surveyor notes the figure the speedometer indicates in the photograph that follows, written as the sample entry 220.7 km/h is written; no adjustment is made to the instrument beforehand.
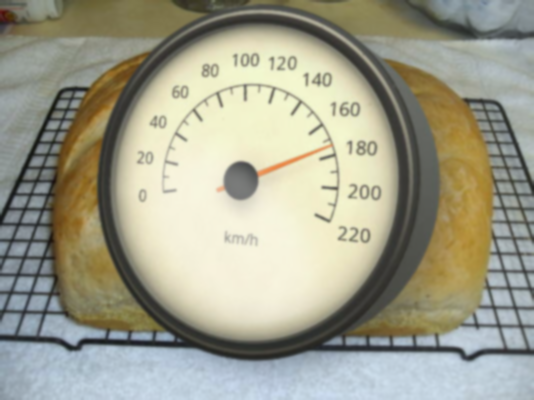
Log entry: 175 km/h
